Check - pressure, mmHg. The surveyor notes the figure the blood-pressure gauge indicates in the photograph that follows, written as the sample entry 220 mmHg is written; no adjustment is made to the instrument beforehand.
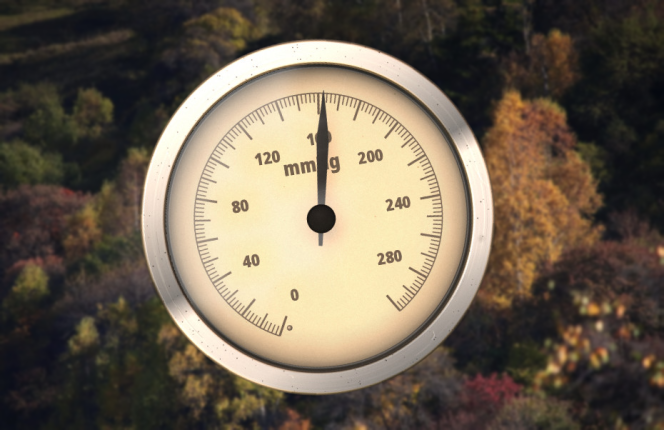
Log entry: 162 mmHg
